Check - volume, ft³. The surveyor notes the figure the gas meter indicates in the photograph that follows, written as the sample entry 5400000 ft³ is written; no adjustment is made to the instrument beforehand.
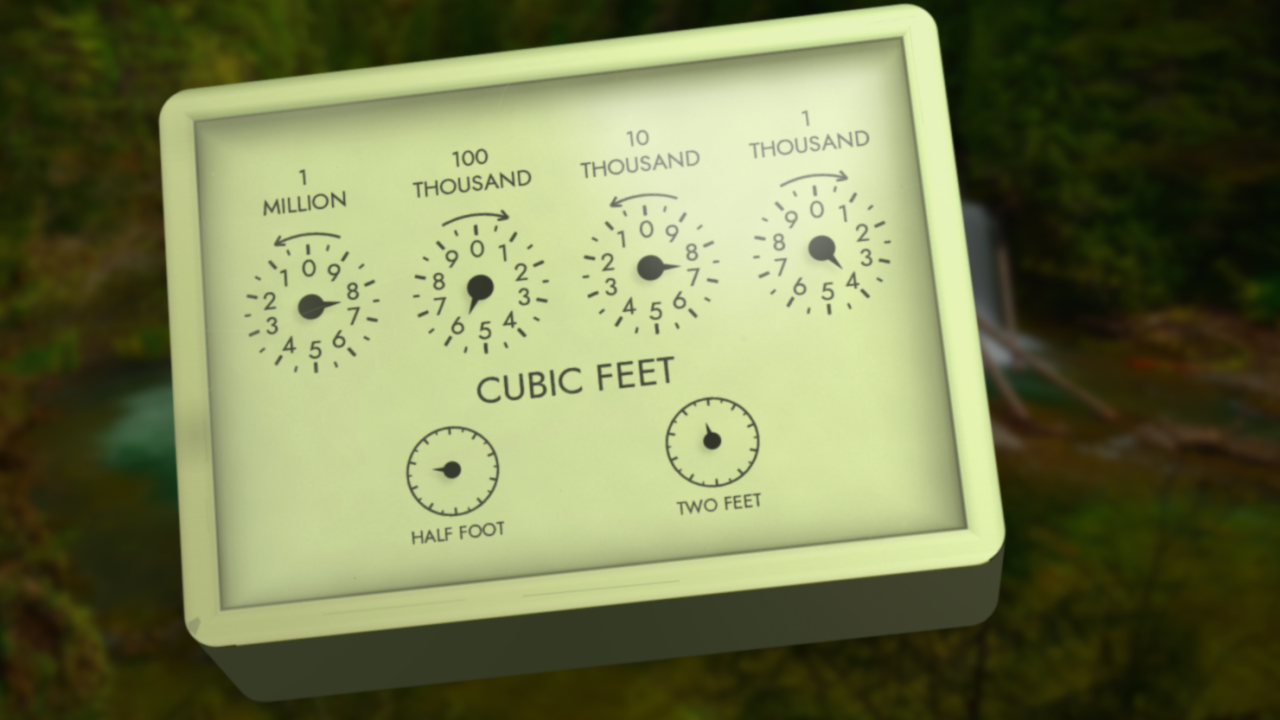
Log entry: 757400 ft³
